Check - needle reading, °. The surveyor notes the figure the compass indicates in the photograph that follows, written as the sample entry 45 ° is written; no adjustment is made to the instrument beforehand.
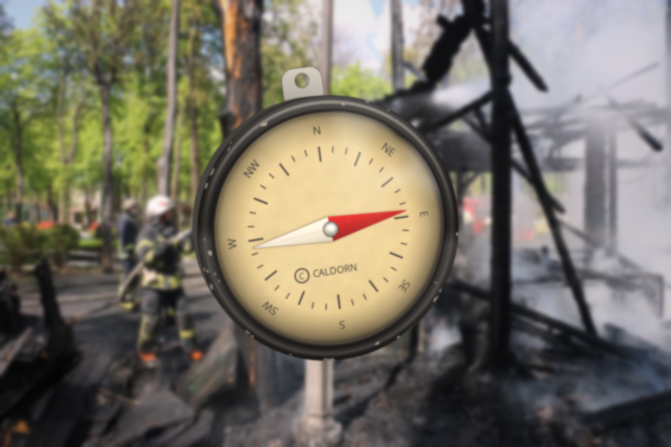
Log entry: 85 °
